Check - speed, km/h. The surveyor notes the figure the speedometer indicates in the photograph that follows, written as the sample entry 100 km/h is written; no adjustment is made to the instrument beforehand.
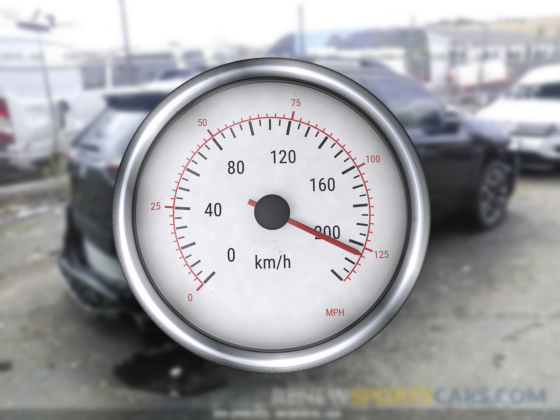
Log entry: 205 km/h
